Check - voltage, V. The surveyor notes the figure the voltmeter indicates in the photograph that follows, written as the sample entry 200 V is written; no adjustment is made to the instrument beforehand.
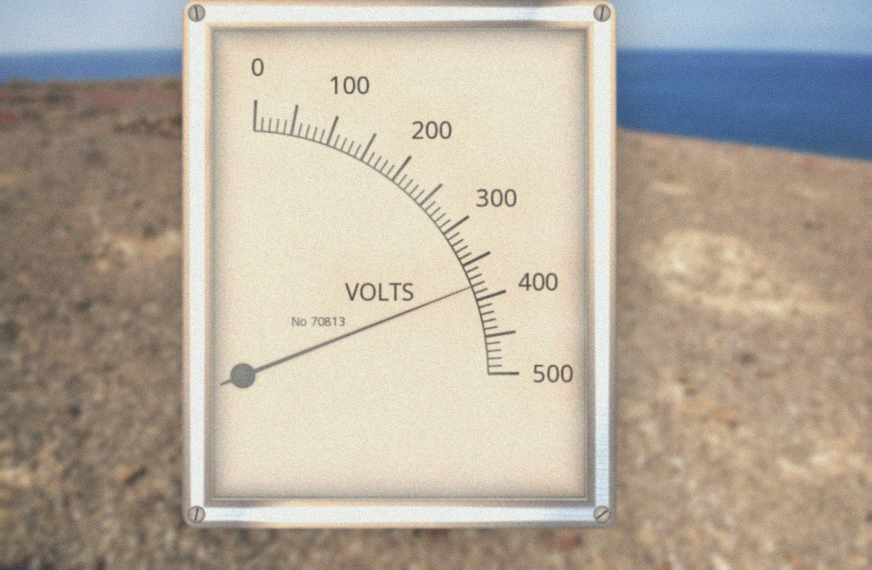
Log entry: 380 V
